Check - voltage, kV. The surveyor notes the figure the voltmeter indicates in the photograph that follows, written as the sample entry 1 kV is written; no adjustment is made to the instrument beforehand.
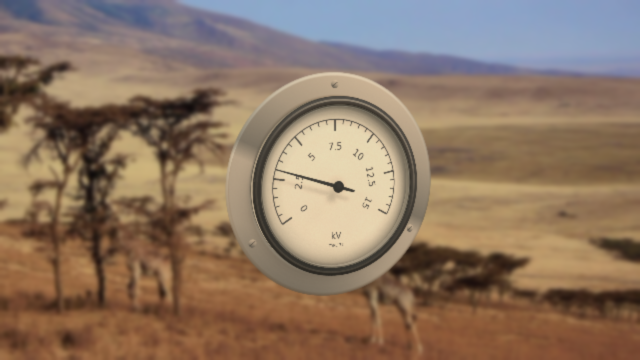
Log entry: 3 kV
